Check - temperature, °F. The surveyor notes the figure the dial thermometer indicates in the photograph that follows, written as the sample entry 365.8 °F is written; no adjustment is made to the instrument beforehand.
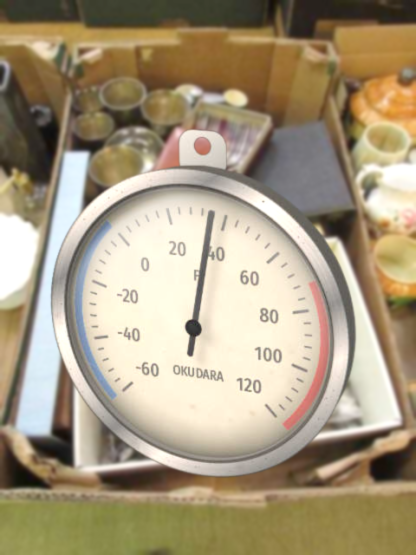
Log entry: 36 °F
